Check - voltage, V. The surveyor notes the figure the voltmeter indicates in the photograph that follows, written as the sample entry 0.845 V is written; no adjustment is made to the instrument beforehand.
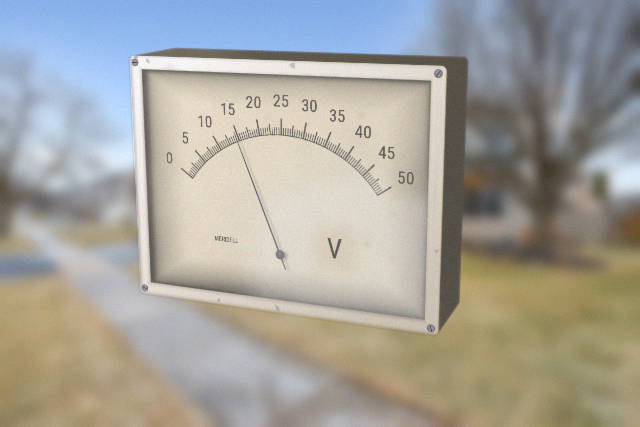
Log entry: 15 V
